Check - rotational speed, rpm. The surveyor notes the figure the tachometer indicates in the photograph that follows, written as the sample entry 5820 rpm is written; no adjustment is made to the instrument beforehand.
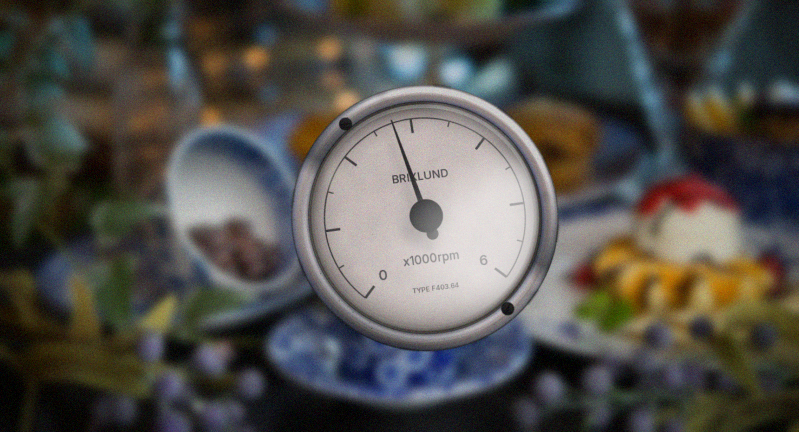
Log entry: 2750 rpm
